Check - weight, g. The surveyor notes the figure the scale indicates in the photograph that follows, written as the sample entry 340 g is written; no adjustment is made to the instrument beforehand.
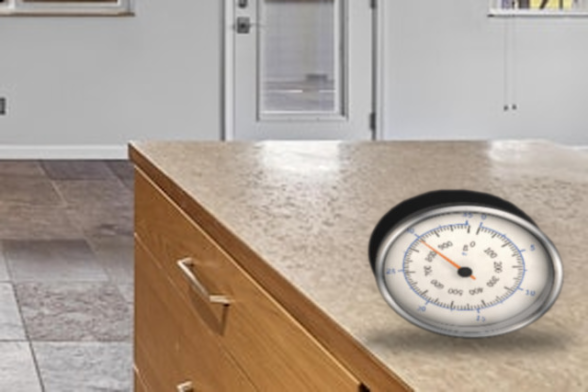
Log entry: 850 g
